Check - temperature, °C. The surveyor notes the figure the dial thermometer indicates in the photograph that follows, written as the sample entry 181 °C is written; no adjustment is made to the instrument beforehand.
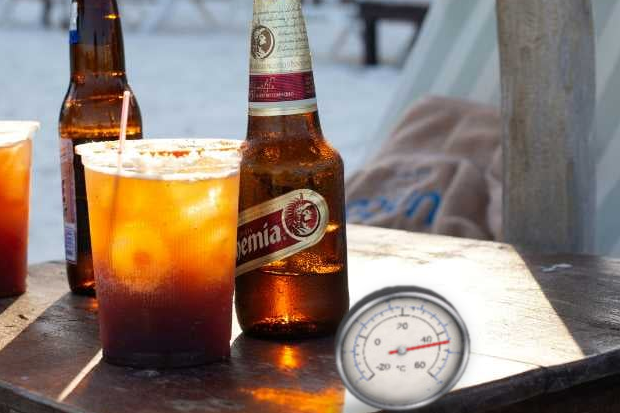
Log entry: 44 °C
